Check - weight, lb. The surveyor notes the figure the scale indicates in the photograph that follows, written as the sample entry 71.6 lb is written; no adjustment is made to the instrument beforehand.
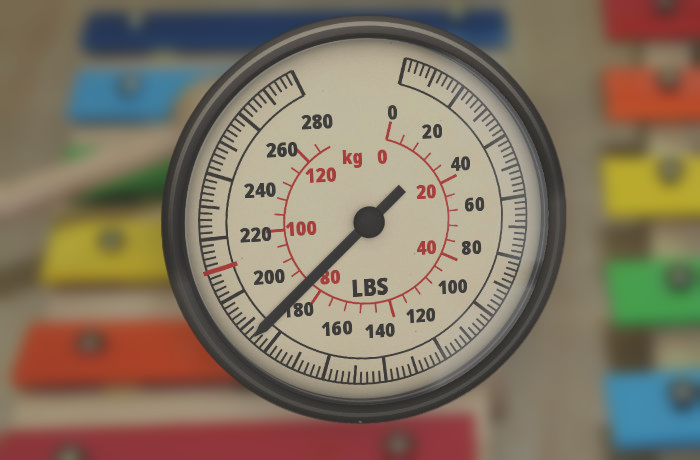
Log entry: 186 lb
